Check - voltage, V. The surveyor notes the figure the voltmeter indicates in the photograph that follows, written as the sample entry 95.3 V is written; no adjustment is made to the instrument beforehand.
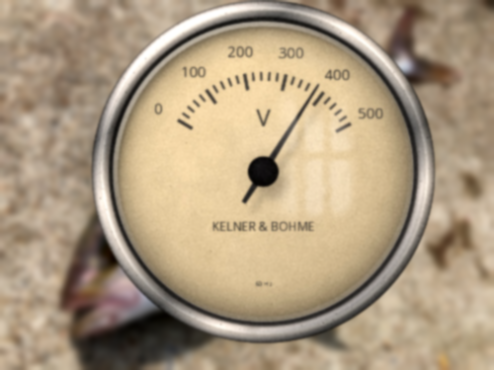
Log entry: 380 V
